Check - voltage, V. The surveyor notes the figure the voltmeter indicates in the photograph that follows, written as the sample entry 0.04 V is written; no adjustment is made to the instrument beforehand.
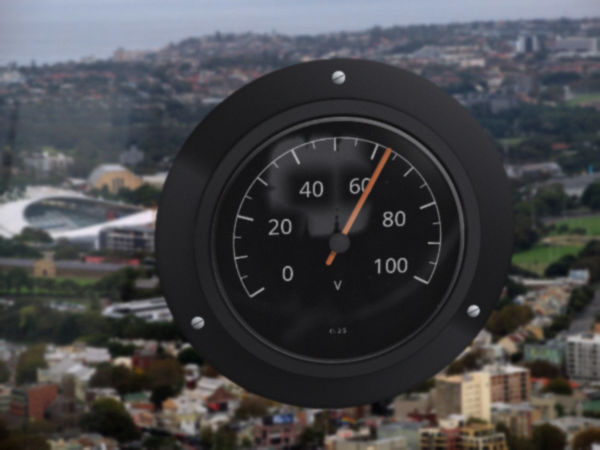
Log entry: 62.5 V
